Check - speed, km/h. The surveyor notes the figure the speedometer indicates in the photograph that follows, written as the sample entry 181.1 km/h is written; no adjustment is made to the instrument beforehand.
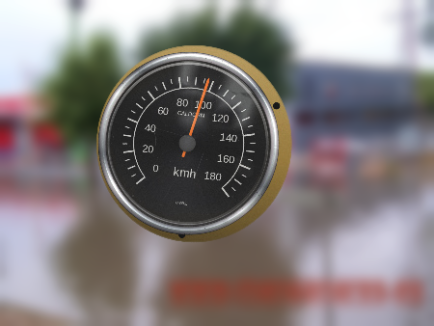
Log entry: 97.5 km/h
